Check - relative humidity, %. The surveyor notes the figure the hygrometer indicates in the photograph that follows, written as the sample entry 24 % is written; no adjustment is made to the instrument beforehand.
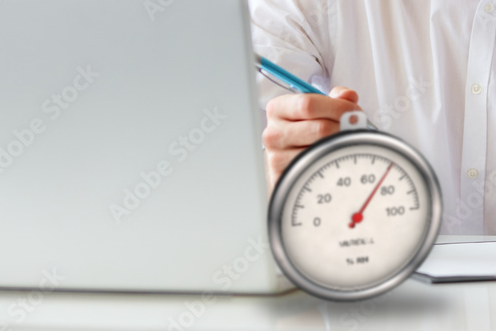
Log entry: 70 %
